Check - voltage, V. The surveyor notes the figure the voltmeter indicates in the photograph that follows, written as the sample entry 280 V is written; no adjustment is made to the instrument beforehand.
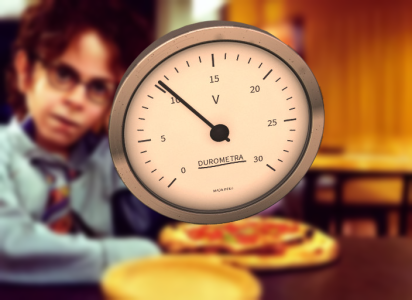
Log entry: 10.5 V
